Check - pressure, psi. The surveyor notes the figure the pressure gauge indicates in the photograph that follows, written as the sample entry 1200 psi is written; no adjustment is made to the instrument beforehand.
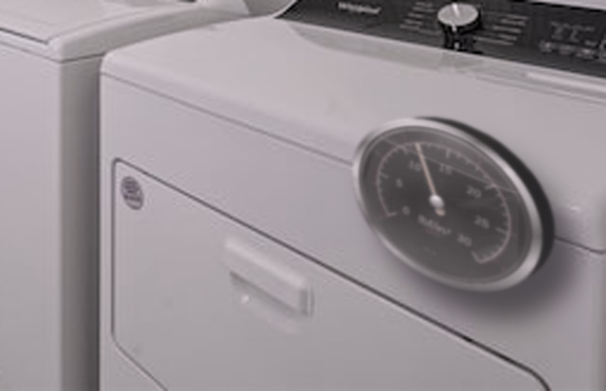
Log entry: 12 psi
